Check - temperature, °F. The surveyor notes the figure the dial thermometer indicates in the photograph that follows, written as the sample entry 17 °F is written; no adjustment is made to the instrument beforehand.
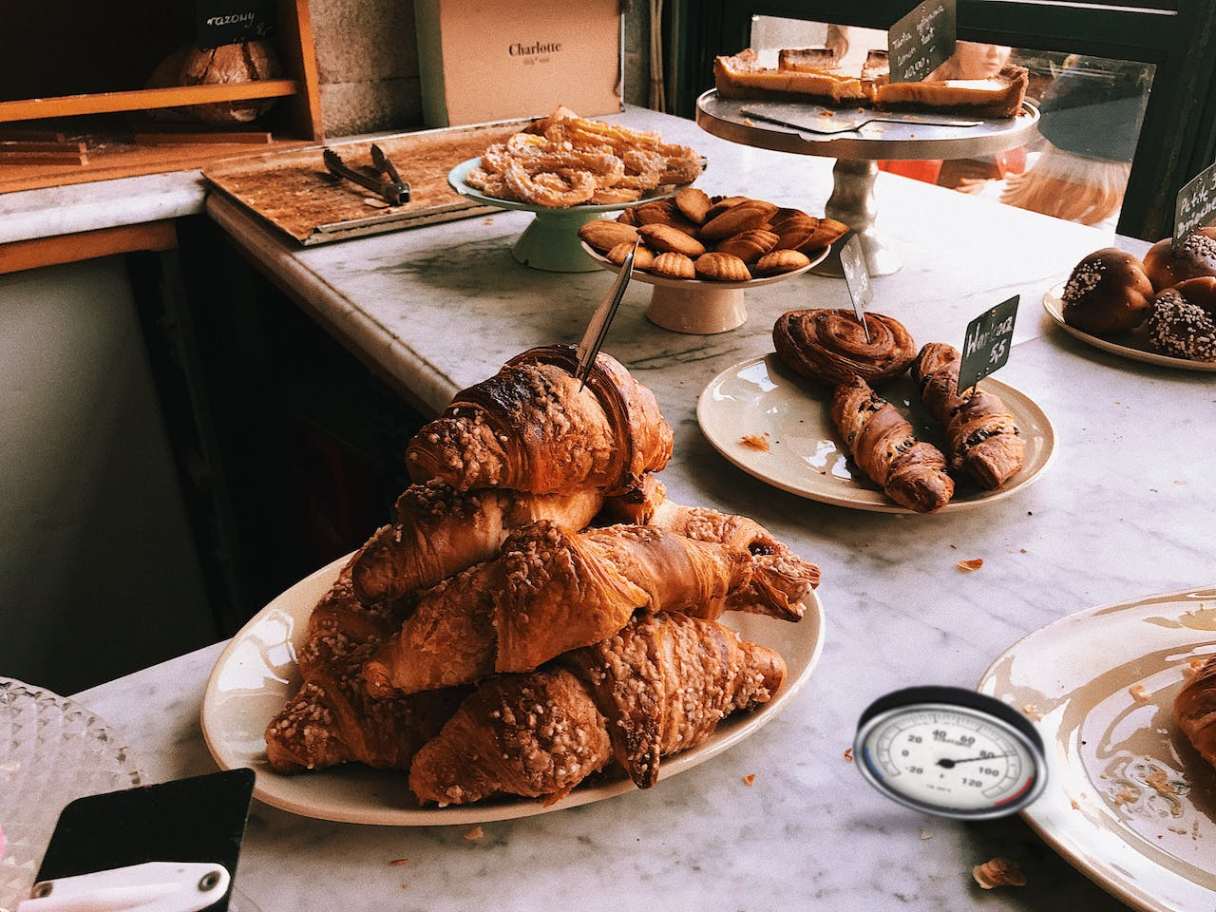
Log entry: 80 °F
